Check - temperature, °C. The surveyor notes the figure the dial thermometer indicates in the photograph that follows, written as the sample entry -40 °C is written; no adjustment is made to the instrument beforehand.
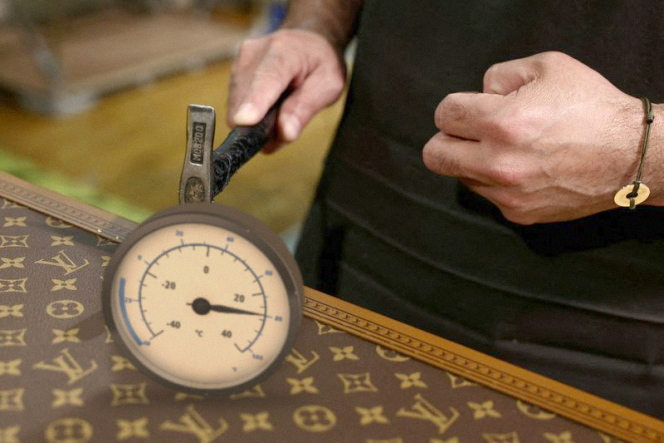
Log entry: 26 °C
